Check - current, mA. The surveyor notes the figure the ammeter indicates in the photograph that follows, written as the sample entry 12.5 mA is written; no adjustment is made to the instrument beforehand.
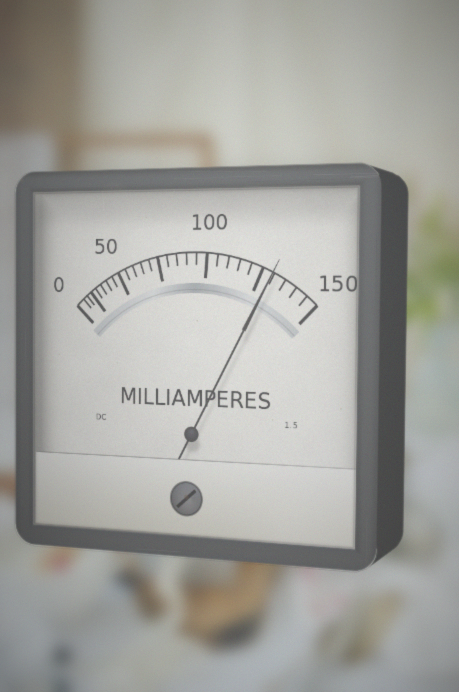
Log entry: 130 mA
